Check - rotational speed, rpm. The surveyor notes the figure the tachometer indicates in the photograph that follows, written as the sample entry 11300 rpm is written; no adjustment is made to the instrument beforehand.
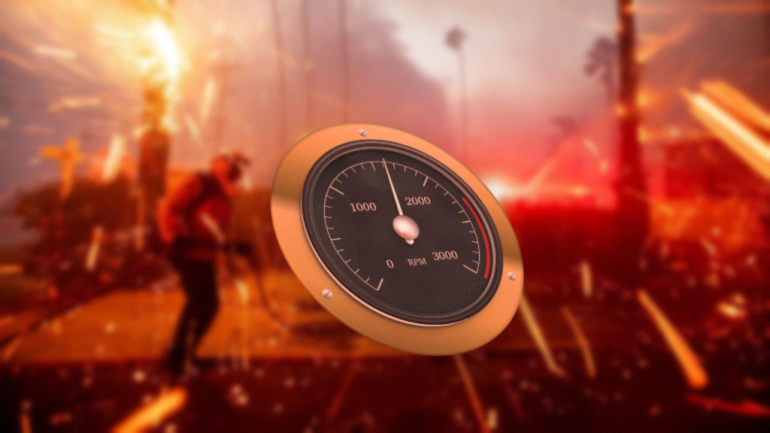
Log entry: 1600 rpm
